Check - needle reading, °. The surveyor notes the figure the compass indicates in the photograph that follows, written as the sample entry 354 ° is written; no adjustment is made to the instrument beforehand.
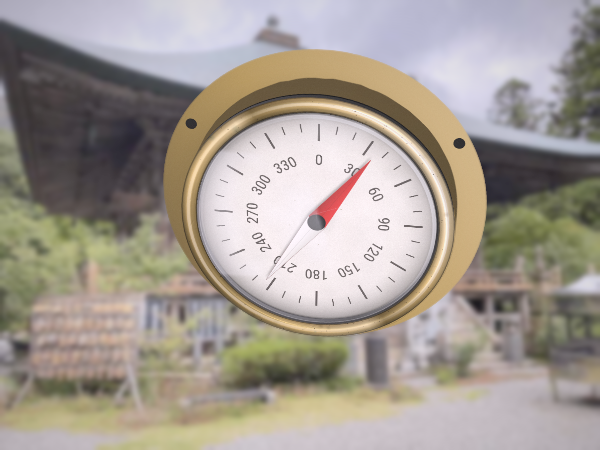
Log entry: 35 °
